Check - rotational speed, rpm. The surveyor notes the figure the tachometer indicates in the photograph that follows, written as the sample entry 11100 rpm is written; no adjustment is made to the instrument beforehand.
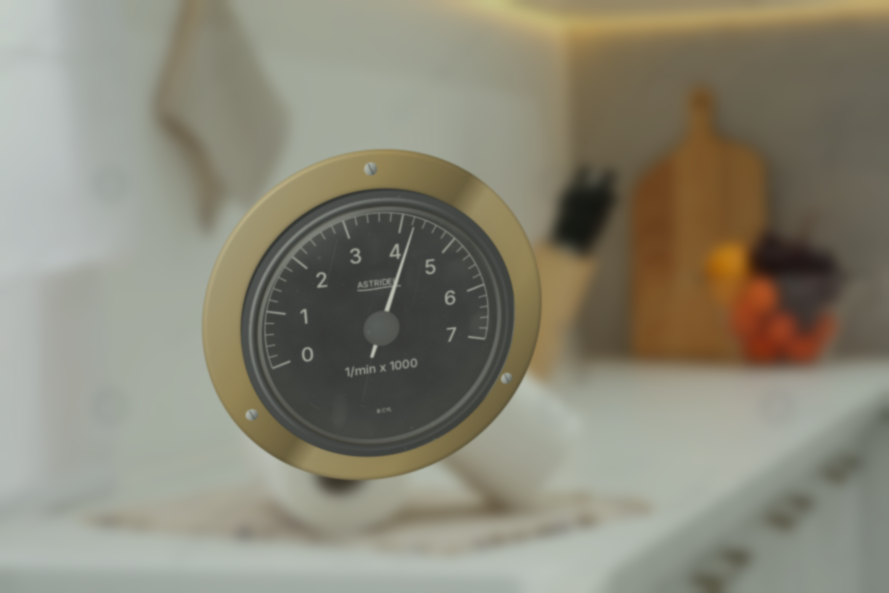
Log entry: 4200 rpm
